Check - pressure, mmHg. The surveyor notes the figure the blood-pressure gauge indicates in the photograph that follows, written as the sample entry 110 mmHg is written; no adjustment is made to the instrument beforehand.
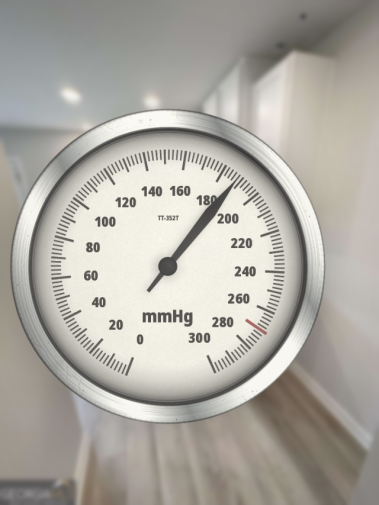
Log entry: 188 mmHg
